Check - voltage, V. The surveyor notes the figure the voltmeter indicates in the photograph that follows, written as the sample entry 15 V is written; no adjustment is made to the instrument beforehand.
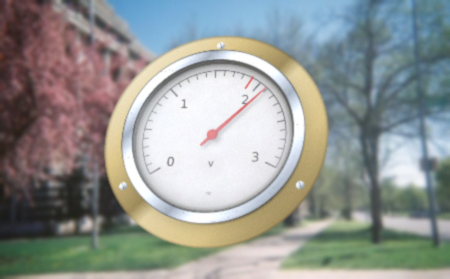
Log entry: 2.1 V
